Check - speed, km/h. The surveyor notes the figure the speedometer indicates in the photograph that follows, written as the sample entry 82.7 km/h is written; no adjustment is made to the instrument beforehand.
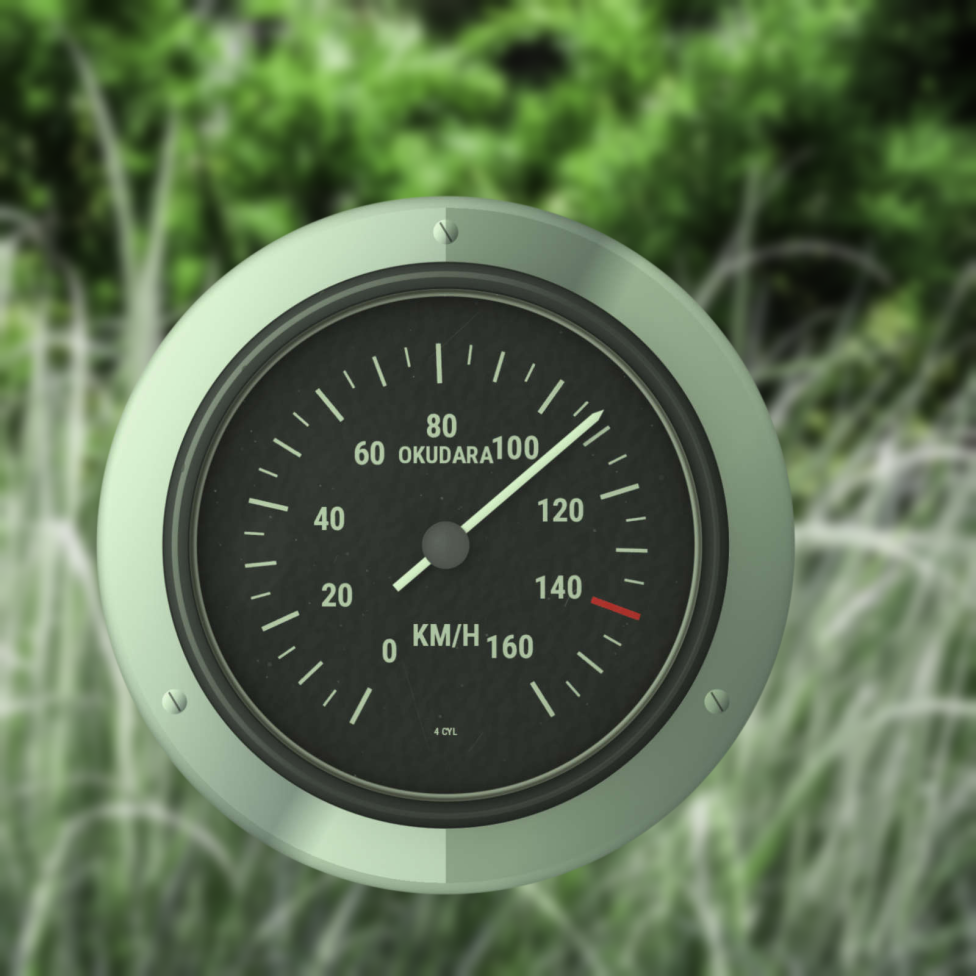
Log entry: 107.5 km/h
